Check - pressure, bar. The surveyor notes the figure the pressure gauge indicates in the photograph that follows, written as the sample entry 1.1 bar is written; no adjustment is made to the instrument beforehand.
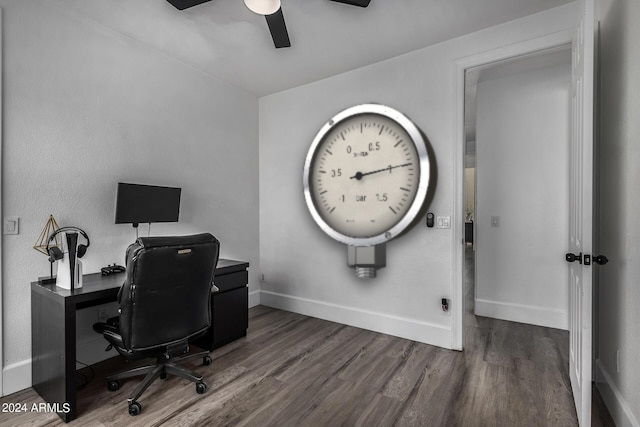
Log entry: 1 bar
